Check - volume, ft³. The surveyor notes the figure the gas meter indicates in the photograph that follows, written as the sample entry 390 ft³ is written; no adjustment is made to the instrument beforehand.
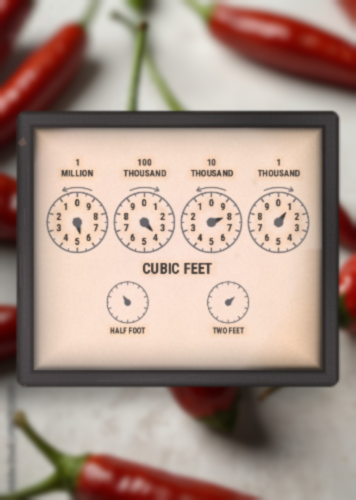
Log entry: 538100 ft³
